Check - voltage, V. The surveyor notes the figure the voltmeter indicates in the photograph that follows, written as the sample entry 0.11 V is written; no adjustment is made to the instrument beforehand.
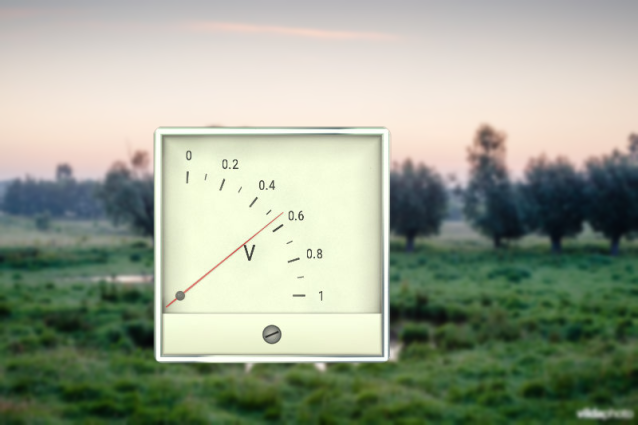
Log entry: 0.55 V
